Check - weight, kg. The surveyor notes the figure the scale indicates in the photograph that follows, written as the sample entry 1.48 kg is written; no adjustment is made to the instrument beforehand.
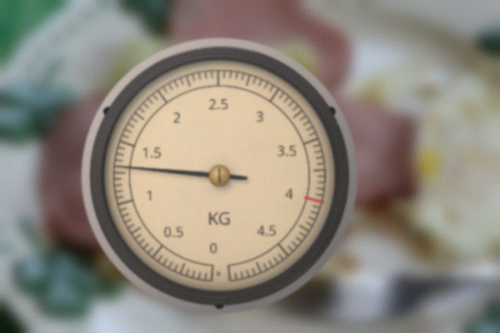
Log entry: 1.3 kg
